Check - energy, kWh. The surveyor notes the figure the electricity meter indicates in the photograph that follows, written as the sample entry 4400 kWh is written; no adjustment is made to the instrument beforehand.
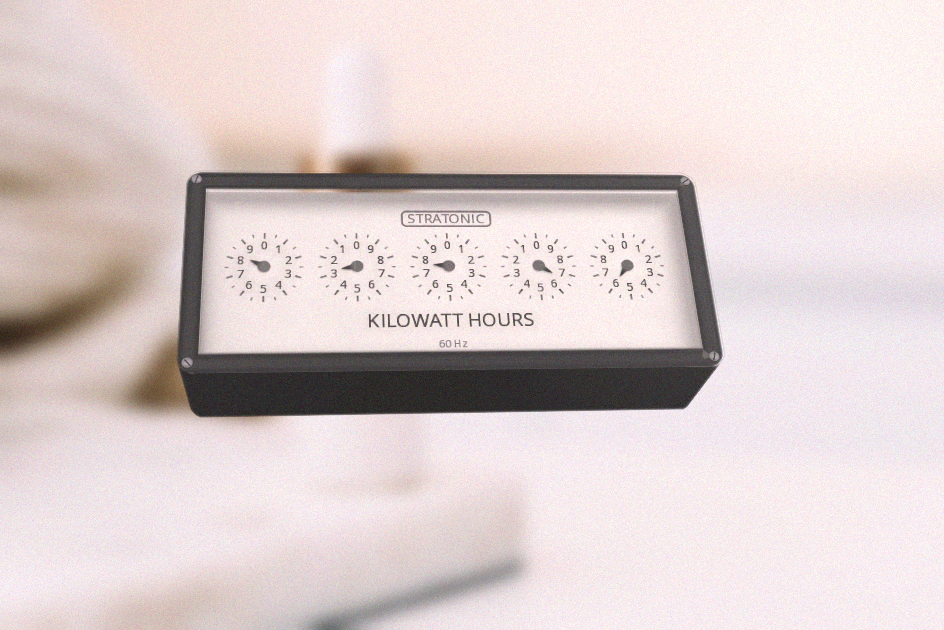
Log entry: 82766 kWh
